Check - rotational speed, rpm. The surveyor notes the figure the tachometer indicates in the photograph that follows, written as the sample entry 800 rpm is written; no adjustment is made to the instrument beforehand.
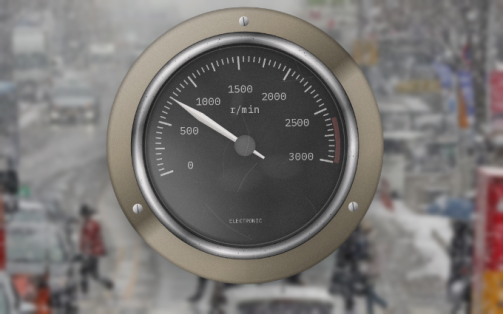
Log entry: 750 rpm
